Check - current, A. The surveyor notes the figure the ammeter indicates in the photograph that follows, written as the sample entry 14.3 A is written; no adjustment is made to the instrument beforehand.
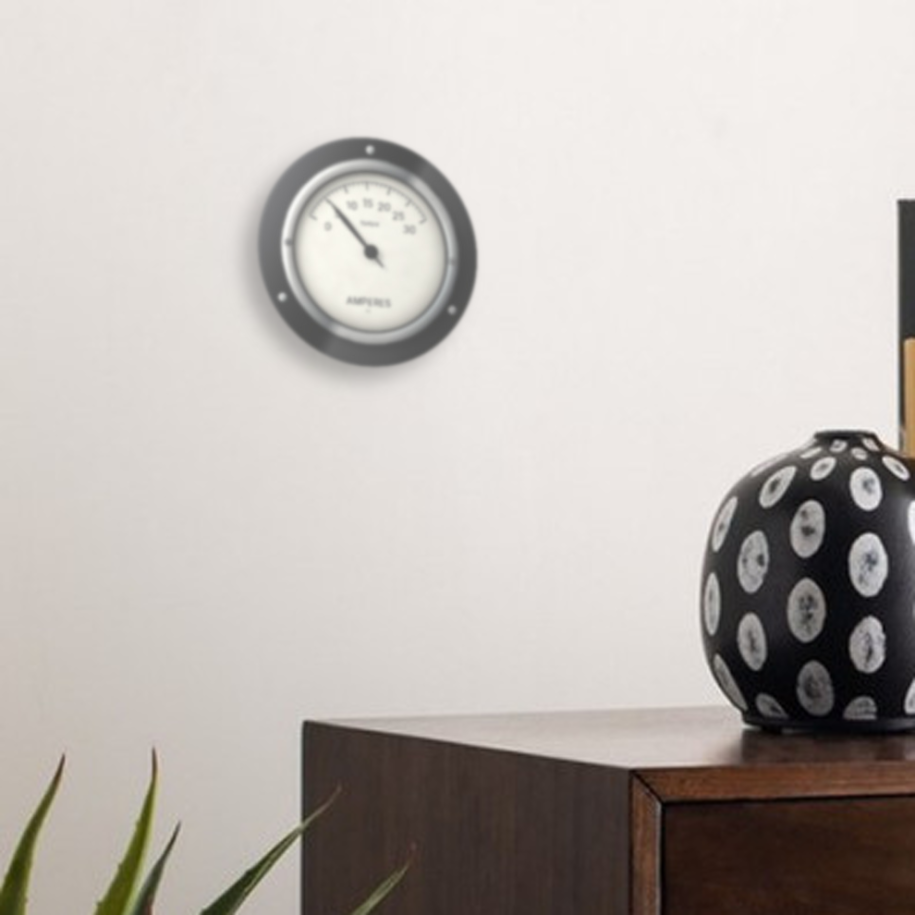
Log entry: 5 A
